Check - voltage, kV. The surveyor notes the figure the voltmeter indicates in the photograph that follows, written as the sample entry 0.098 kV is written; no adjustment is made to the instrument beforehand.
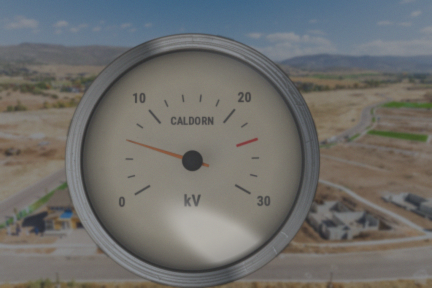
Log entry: 6 kV
